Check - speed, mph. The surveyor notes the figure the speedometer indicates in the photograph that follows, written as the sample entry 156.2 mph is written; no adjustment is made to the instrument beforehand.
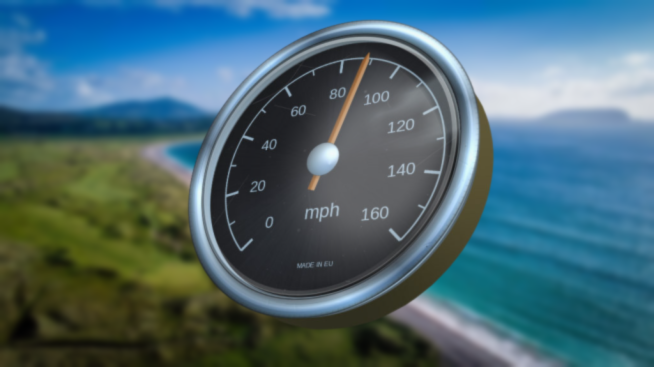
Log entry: 90 mph
